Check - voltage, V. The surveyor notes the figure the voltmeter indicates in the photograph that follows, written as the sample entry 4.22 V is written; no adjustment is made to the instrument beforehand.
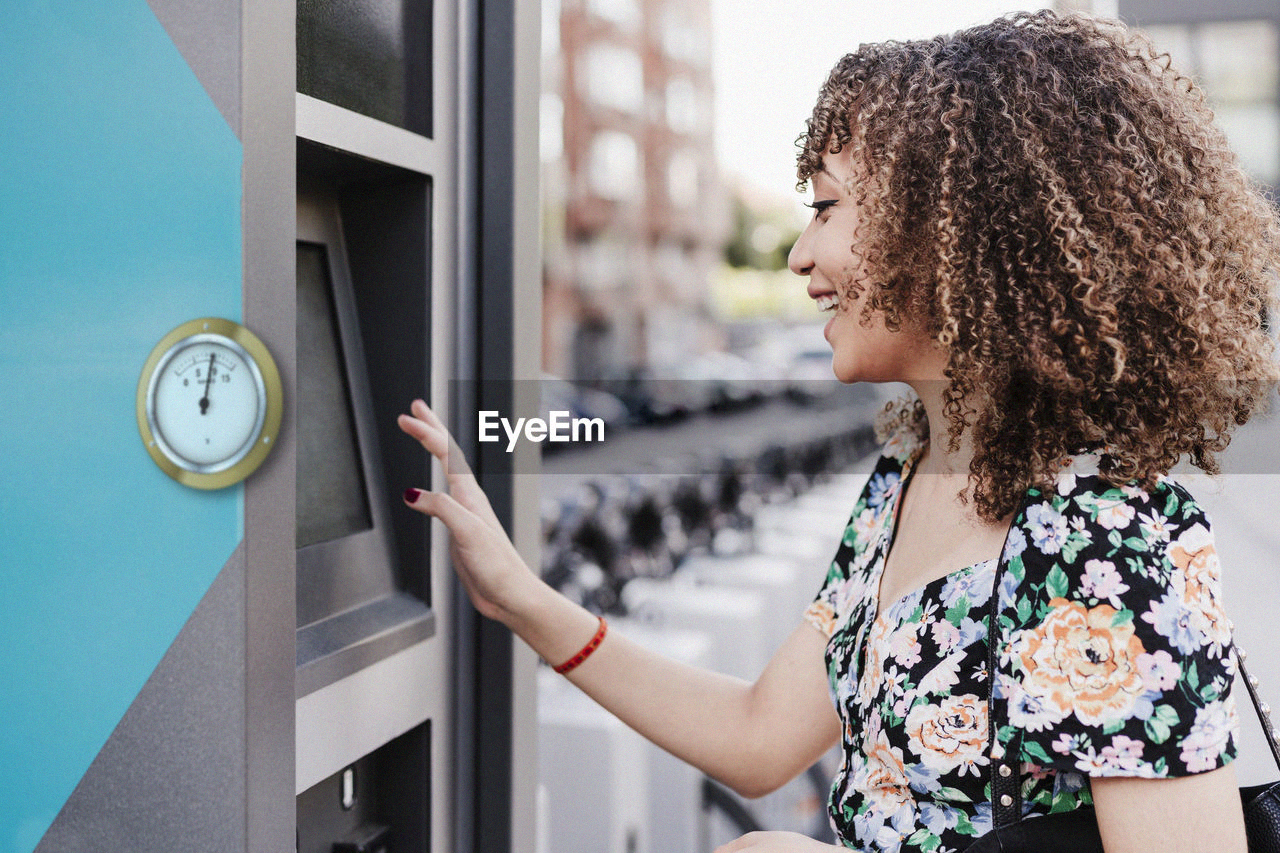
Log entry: 10 V
